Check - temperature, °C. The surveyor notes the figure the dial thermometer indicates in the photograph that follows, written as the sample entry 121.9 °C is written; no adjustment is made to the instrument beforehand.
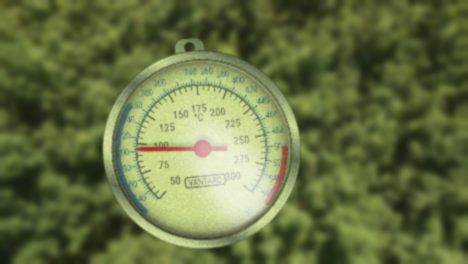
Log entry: 95 °C
